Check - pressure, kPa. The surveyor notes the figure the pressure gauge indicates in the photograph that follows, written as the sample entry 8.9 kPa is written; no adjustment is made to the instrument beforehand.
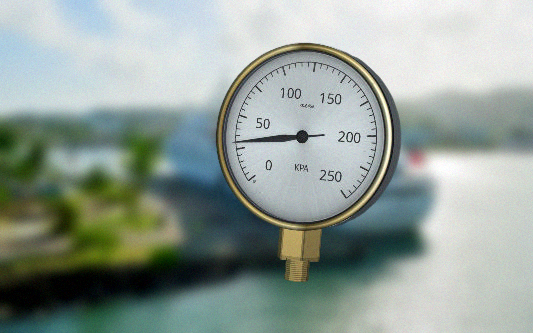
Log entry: 30 kPa
